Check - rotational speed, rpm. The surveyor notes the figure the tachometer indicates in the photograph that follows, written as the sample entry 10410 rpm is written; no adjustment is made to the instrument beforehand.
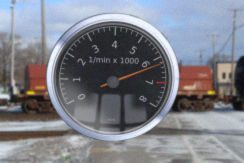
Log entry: 6200 rpm
